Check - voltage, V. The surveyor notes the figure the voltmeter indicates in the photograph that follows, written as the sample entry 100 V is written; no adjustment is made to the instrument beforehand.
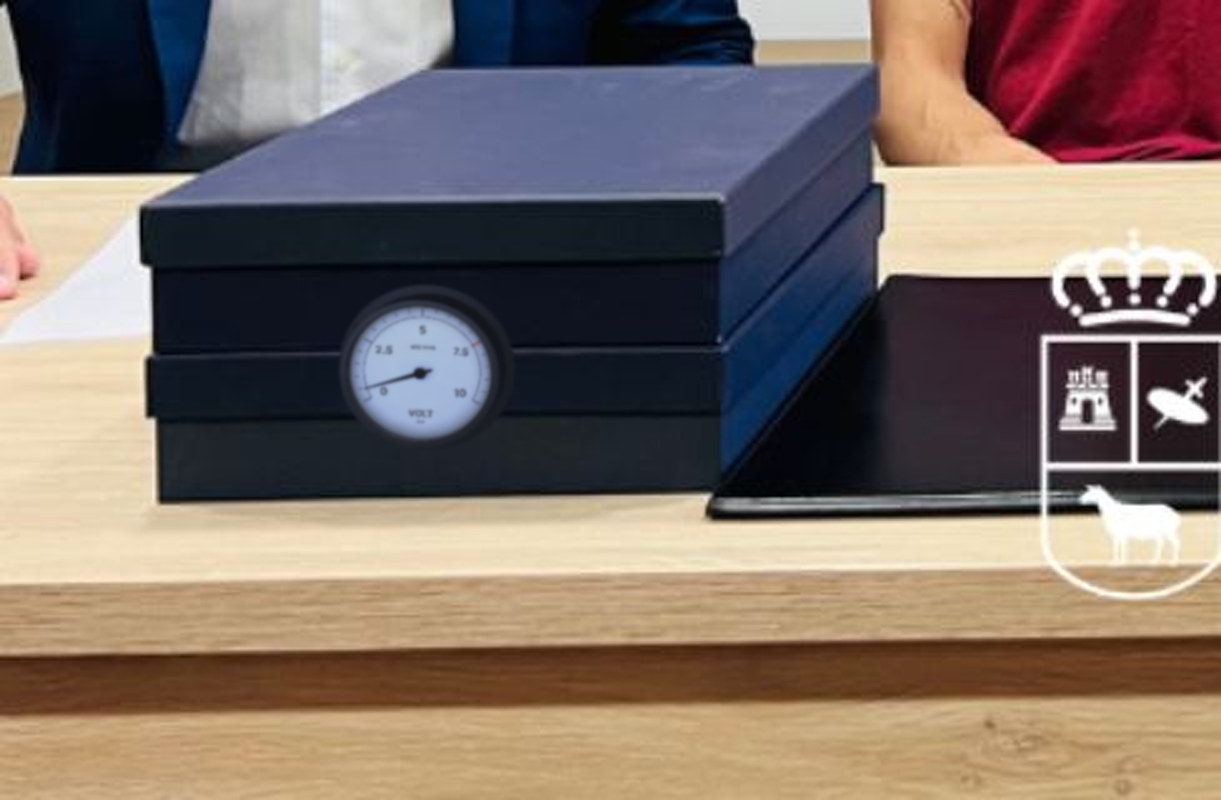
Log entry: 0.5 V
